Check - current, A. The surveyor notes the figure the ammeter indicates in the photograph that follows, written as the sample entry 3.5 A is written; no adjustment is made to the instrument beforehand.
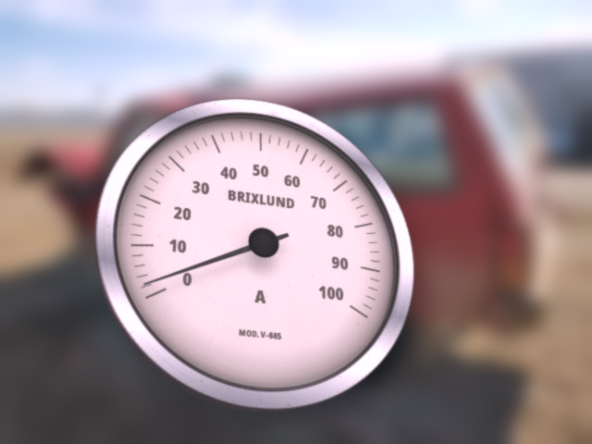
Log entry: 2 A
